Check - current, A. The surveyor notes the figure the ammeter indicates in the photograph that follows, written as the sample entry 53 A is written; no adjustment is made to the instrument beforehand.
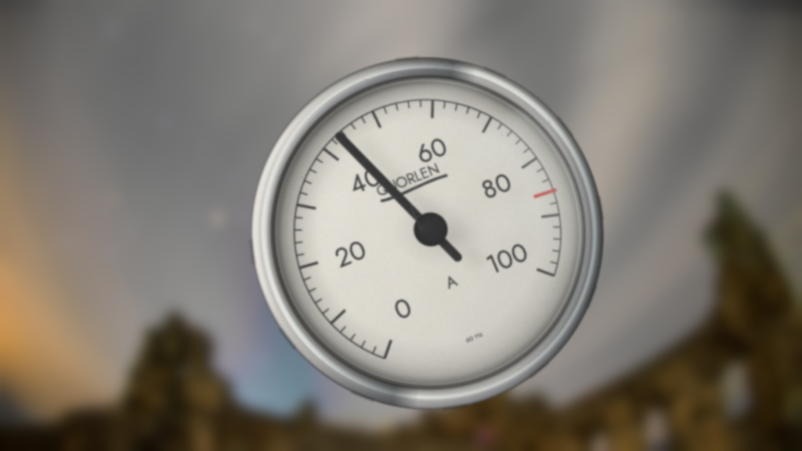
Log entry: 43 A
